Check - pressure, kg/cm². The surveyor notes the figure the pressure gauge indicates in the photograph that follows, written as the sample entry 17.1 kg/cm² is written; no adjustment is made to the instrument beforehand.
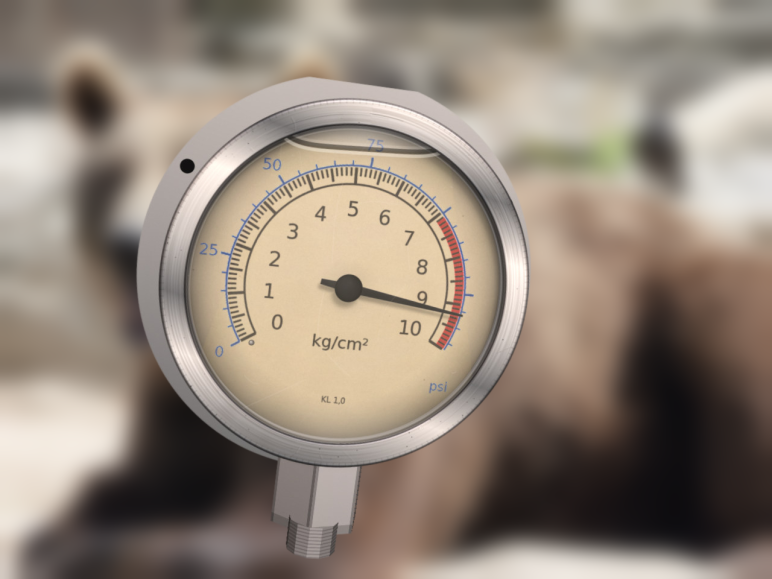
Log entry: 9.2 kg/cm²
